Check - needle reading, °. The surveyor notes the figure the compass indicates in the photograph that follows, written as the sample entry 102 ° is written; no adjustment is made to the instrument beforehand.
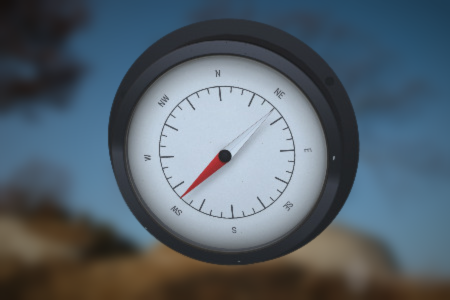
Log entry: 230 °
